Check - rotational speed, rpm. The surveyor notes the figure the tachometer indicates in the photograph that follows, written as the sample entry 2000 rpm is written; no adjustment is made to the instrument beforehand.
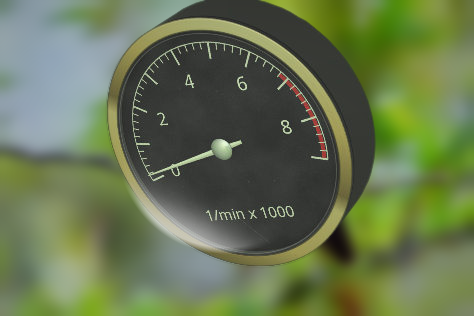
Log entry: 200 rpm
